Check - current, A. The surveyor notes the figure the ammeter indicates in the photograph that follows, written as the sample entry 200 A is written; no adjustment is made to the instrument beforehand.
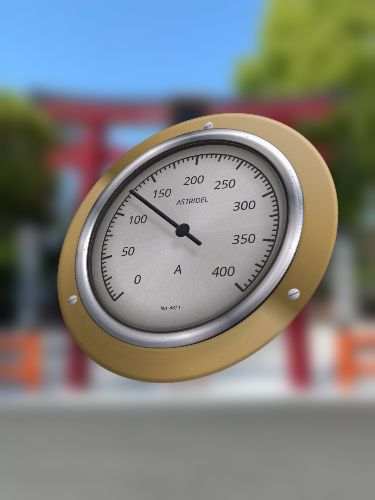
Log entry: 125 A
